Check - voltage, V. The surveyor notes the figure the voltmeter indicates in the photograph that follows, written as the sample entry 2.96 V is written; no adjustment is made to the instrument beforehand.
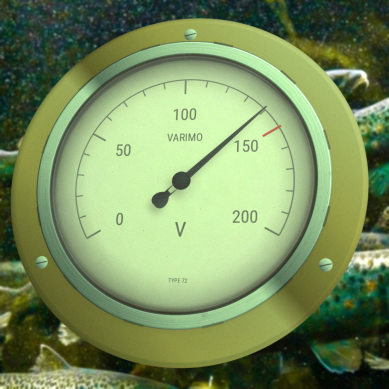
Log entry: 140 V
